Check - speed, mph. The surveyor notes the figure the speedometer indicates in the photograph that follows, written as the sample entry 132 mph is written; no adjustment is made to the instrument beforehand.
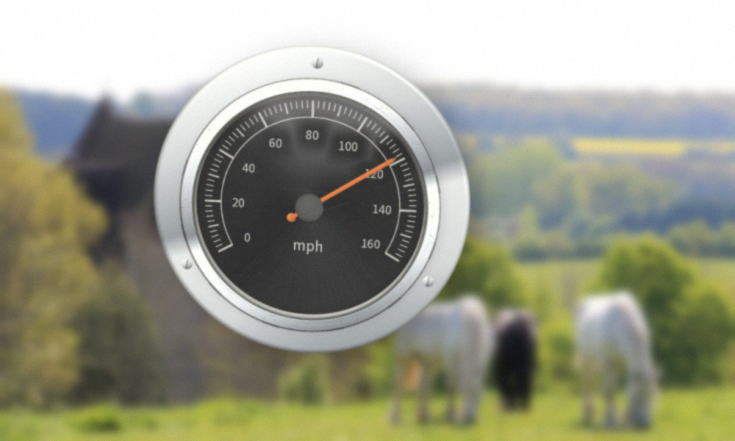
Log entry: 118 mph
